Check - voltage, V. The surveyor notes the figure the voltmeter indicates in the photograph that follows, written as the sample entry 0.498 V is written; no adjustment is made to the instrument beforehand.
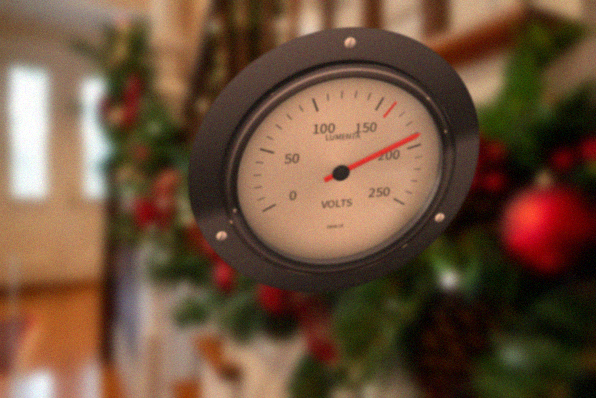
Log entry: 190 V
